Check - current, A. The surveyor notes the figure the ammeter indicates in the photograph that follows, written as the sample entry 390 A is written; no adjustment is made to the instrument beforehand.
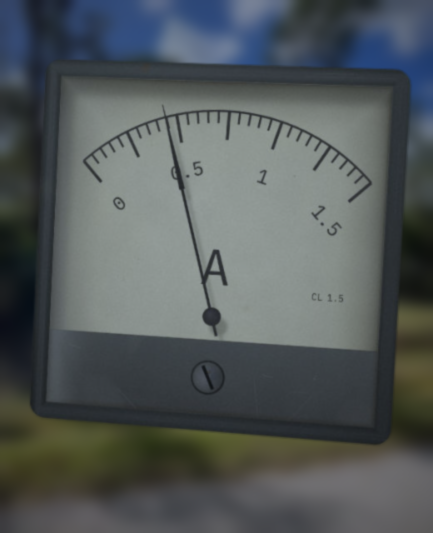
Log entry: 0.45 A
